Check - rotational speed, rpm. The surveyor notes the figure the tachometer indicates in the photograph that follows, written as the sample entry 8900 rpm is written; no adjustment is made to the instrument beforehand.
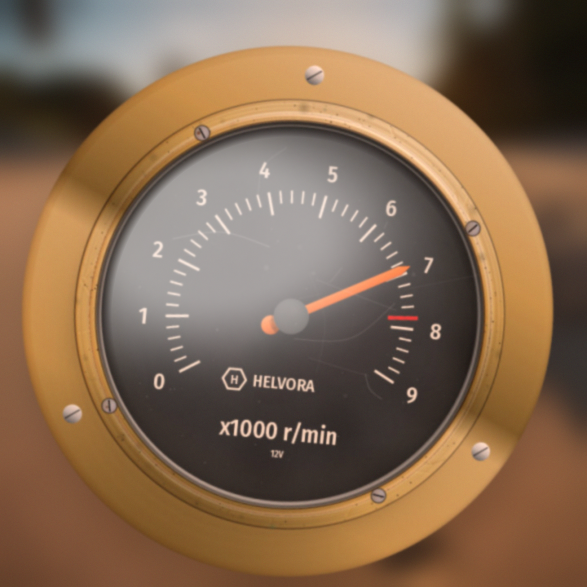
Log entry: 6900 rpm
